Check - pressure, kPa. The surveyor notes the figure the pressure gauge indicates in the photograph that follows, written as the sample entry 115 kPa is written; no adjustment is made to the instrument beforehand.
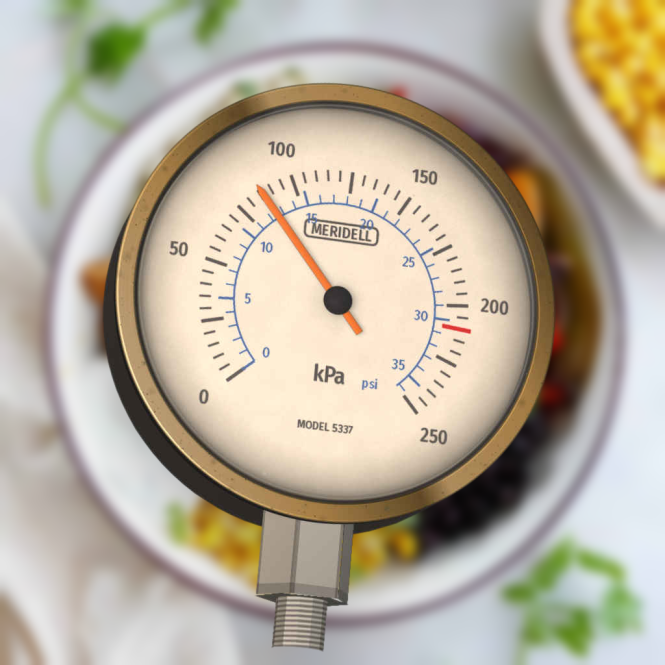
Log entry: 85 kPa
